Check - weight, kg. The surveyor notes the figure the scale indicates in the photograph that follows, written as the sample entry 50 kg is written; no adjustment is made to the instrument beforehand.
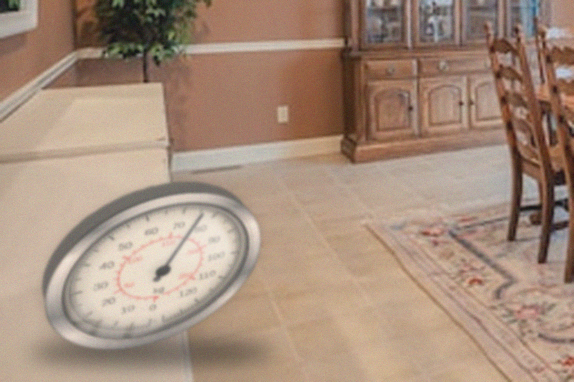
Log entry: 75 kg
